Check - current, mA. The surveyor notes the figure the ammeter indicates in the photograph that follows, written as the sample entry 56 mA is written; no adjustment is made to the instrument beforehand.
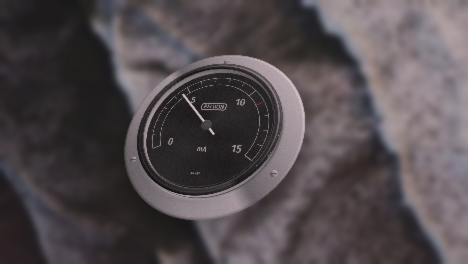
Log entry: 4.5 mA
